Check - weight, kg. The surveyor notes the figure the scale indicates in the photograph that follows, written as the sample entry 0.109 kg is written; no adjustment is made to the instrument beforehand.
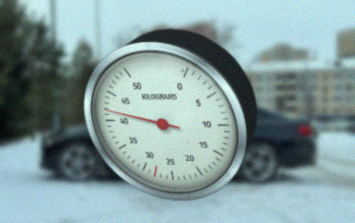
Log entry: 42 kg
